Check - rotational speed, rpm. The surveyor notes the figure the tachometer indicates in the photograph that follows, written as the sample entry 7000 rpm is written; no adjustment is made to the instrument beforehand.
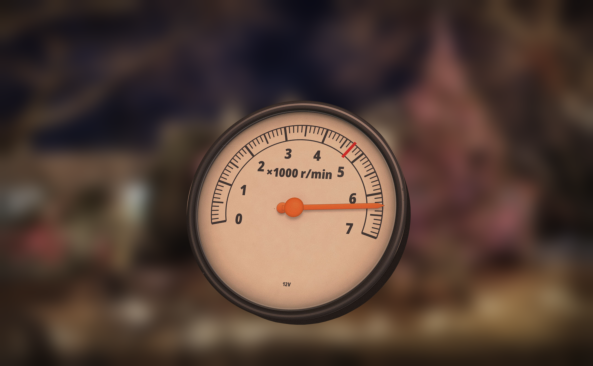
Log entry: 6300 rpm
